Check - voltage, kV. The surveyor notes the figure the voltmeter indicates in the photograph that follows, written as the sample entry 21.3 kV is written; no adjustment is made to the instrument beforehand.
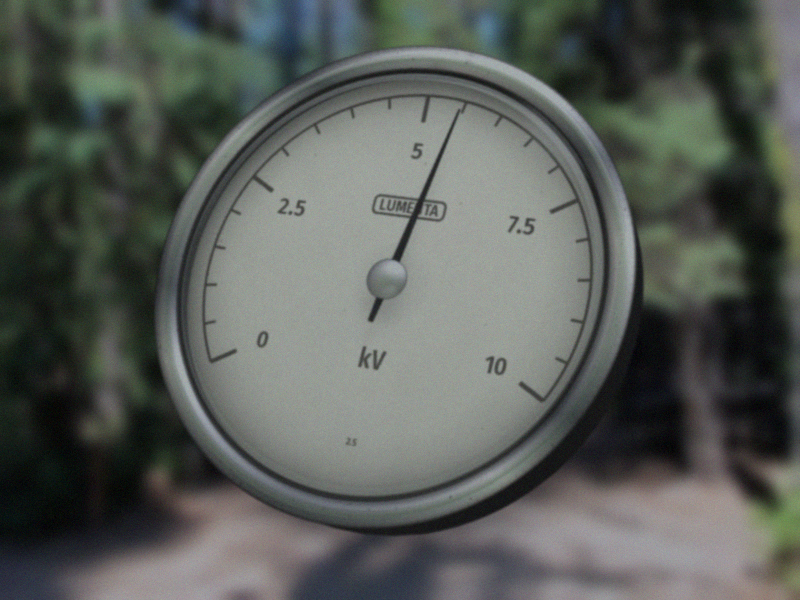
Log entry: 5.5 kV
